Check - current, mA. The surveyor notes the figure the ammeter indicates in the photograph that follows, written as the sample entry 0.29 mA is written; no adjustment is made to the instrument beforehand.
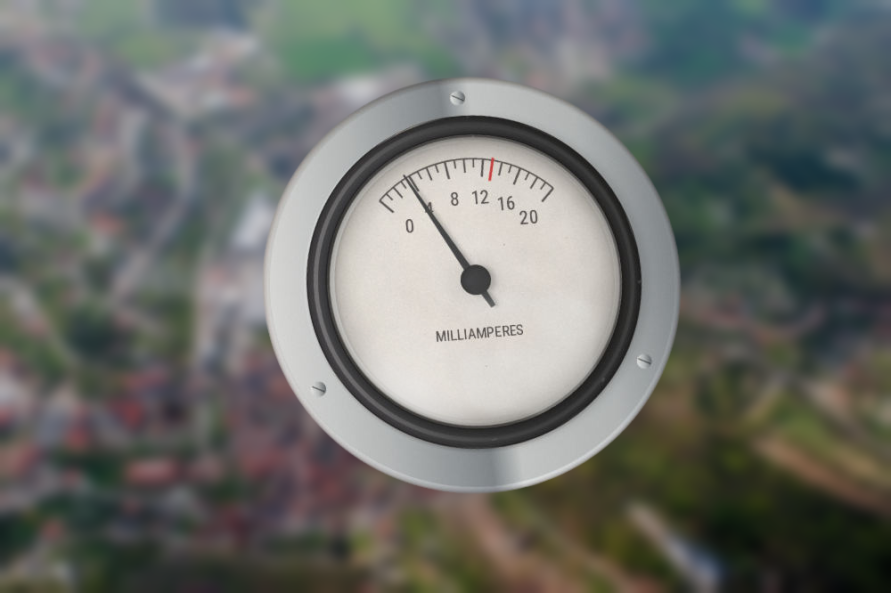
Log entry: 3.5 mA
